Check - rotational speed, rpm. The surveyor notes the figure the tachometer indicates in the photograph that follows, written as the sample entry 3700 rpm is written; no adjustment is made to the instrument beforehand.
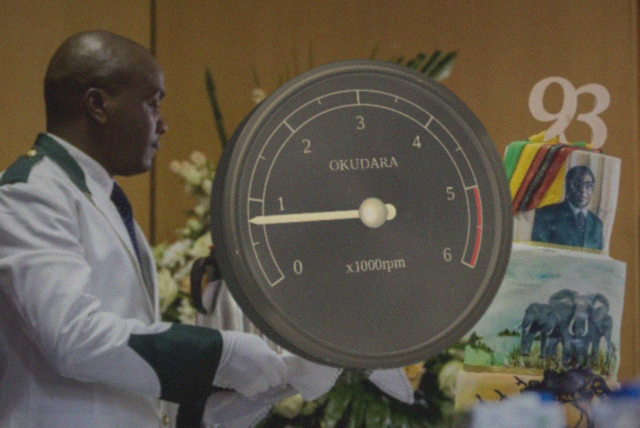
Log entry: 750 rpm
